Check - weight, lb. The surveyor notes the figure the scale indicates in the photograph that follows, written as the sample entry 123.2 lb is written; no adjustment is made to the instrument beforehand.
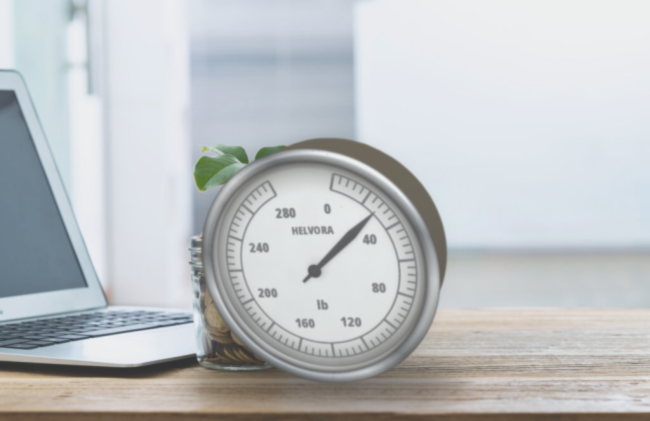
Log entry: 28 lb
